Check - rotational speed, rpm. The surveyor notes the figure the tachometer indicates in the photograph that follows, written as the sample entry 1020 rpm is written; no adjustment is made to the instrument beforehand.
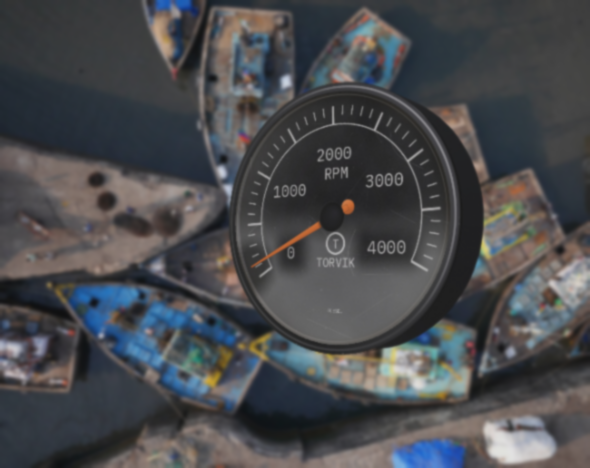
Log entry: 100 rpm
